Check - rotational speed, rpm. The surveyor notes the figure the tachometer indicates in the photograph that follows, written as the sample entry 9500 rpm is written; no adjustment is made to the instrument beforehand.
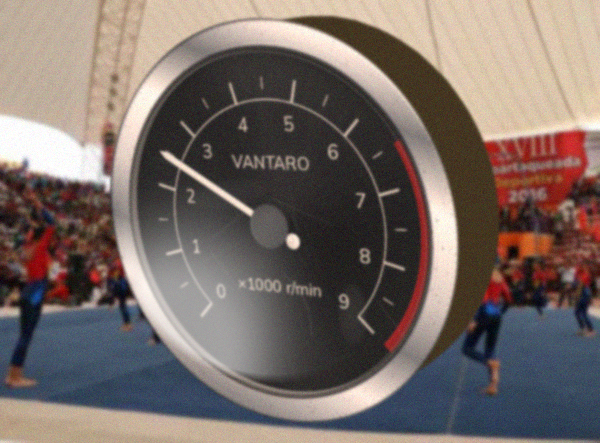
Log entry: 2500 rpm
